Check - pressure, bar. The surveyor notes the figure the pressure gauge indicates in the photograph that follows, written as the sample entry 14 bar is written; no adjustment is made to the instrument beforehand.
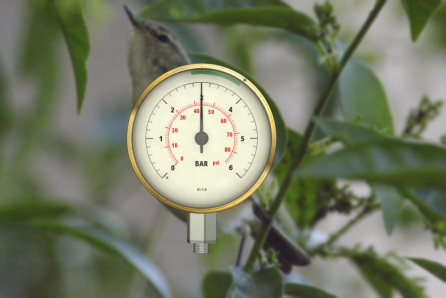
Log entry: 3 bar
